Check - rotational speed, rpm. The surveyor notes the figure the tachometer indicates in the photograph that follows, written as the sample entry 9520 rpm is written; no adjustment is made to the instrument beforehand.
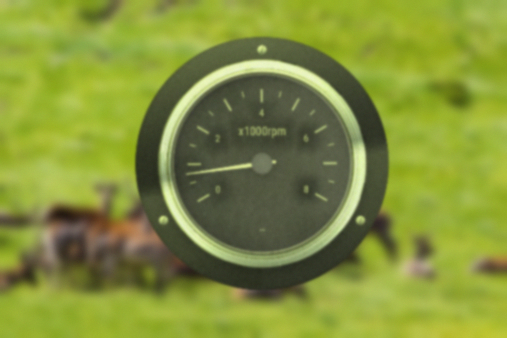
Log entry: 750 rpm
